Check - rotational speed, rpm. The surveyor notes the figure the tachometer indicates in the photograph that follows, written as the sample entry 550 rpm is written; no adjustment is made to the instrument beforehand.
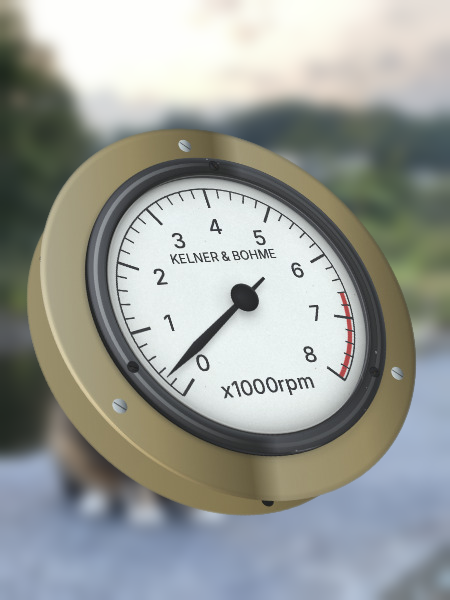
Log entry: 300 rpm
